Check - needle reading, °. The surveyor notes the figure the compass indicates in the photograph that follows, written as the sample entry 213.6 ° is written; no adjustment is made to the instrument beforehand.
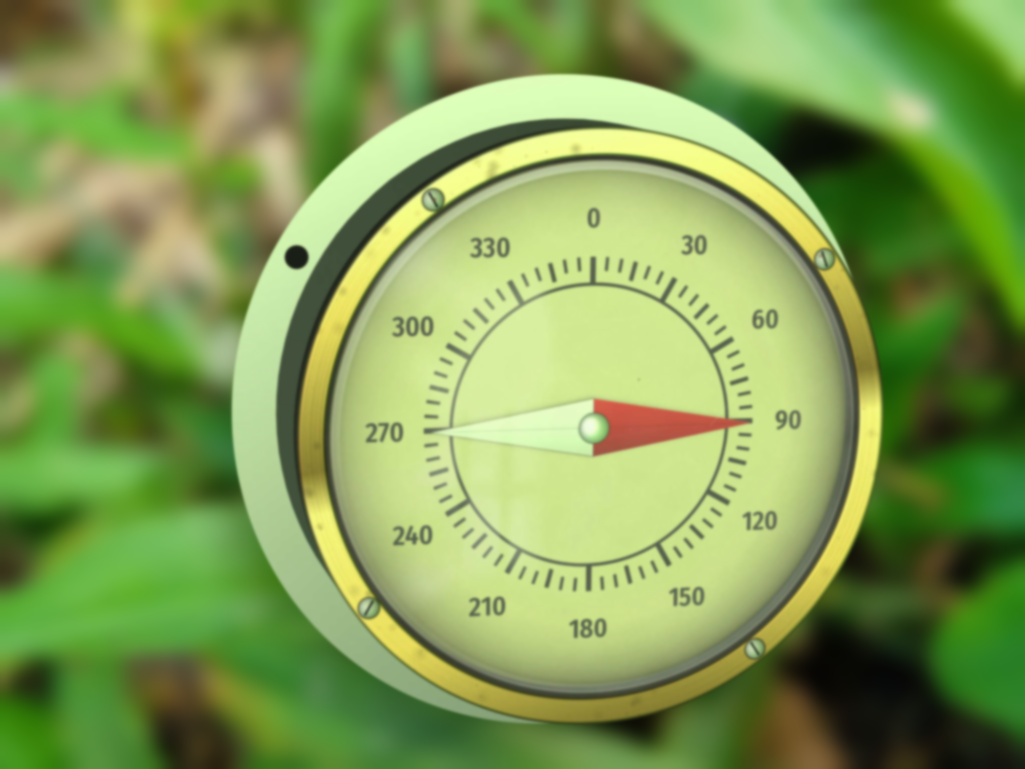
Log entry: 90 °
